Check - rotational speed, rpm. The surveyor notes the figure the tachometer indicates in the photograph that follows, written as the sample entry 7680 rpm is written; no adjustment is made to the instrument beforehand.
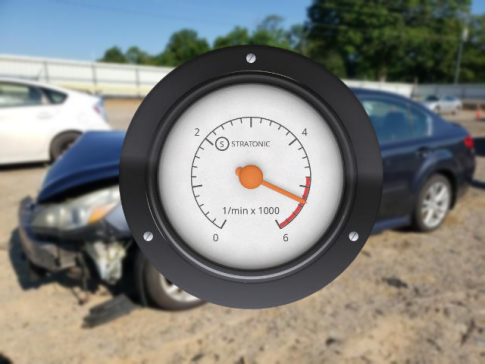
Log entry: 5300 rpm
